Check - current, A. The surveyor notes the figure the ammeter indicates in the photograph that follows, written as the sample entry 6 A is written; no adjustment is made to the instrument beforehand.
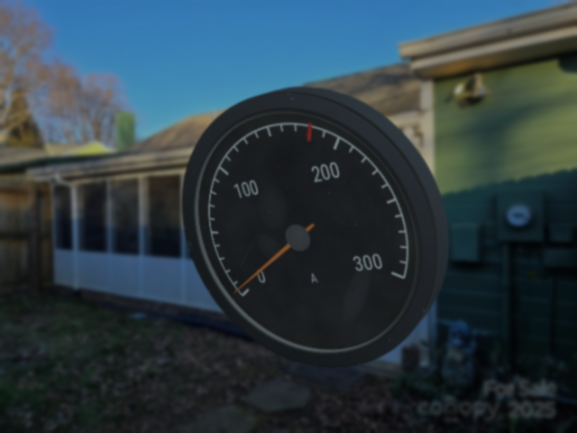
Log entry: 5 A
